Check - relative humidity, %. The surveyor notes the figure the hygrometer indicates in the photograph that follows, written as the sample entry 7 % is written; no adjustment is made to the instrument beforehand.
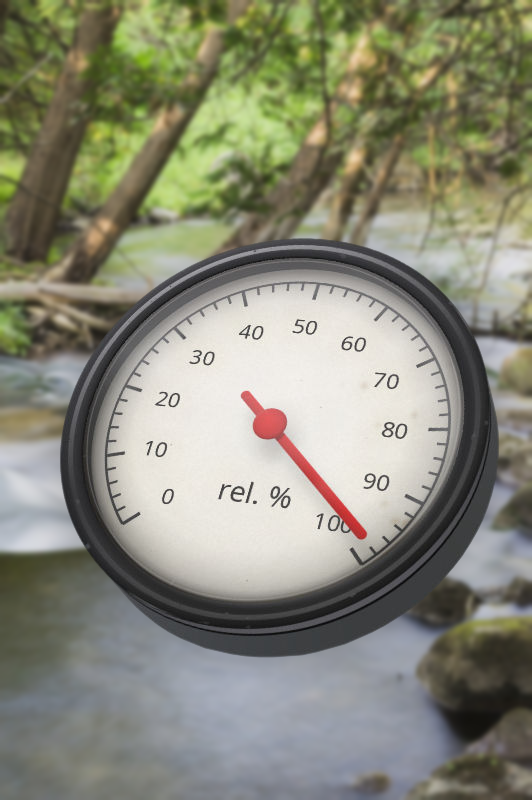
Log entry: 98 %
